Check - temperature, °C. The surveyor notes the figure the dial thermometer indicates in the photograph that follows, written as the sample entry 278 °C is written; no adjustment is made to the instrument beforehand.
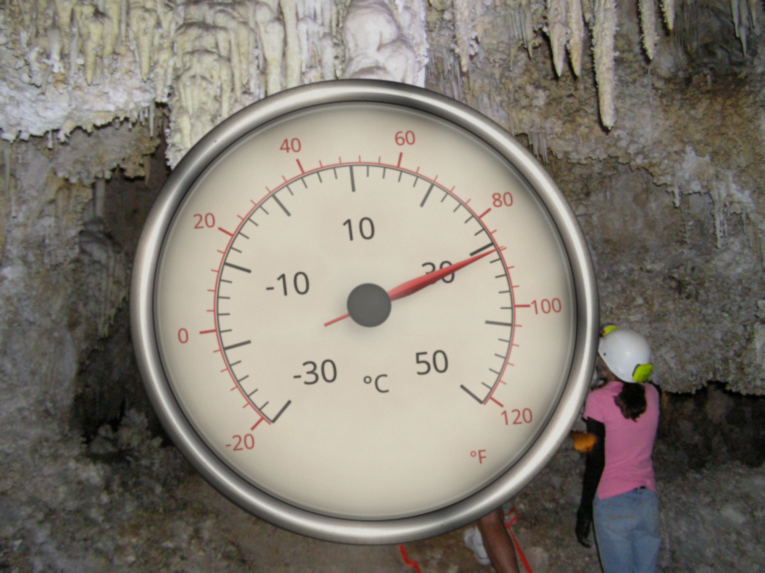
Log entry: 31 °C
